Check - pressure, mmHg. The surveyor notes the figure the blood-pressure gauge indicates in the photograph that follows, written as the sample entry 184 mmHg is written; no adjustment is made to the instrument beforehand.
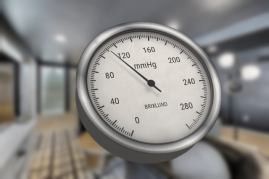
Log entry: 110 mmHg
